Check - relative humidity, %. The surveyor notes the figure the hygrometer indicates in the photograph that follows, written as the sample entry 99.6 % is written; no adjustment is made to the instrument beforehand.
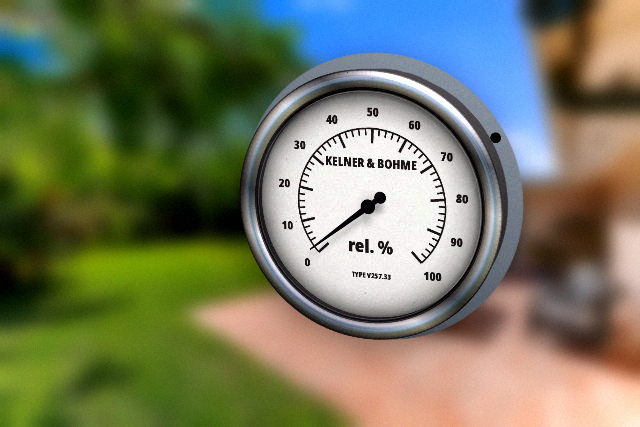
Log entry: 2 %
